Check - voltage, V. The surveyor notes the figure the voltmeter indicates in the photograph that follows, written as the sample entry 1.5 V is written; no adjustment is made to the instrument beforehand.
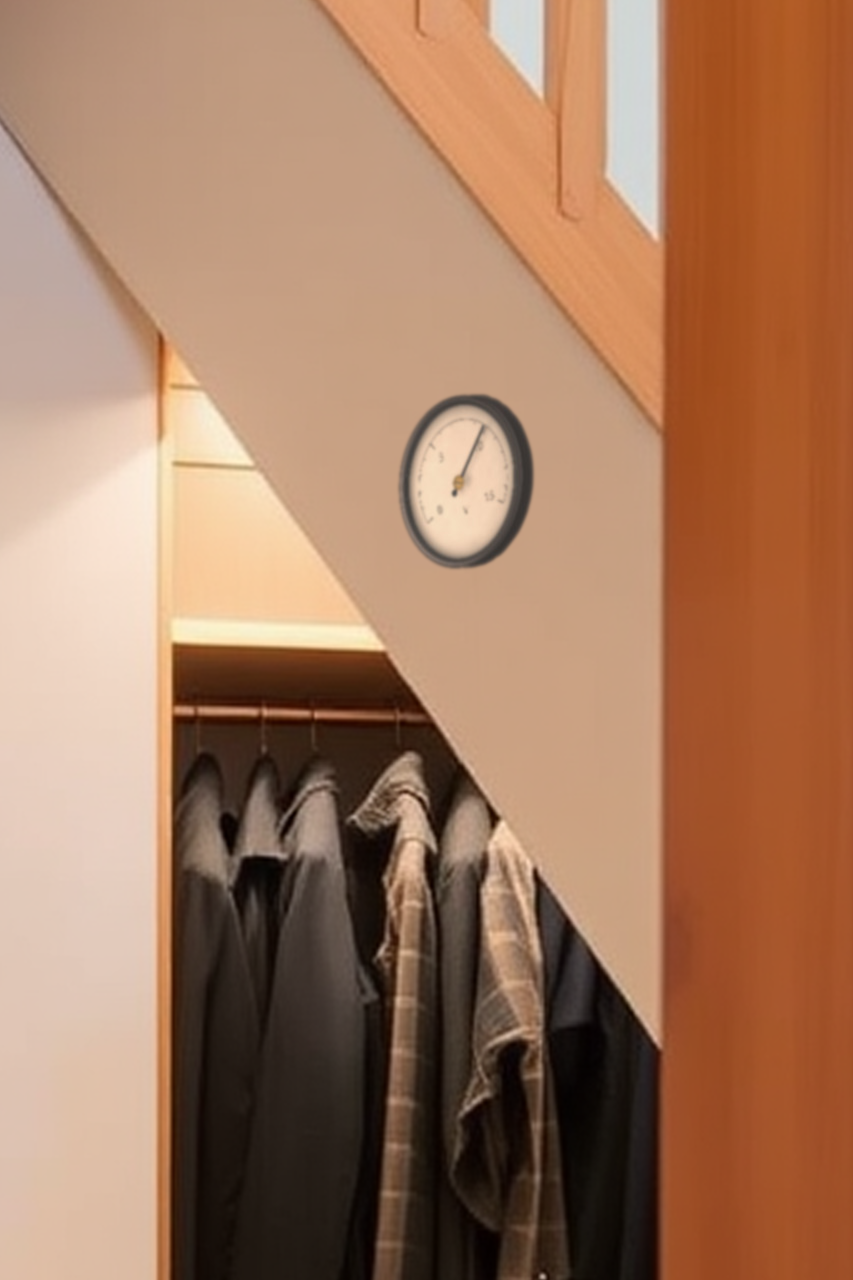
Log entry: 10 V
